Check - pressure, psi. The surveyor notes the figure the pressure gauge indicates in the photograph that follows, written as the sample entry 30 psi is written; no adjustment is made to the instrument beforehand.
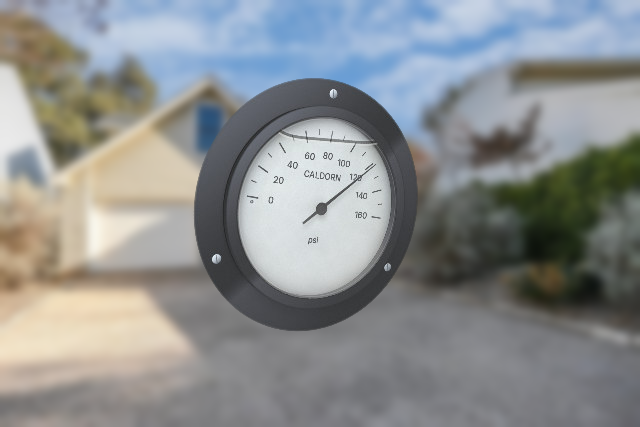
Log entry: 120 psi
